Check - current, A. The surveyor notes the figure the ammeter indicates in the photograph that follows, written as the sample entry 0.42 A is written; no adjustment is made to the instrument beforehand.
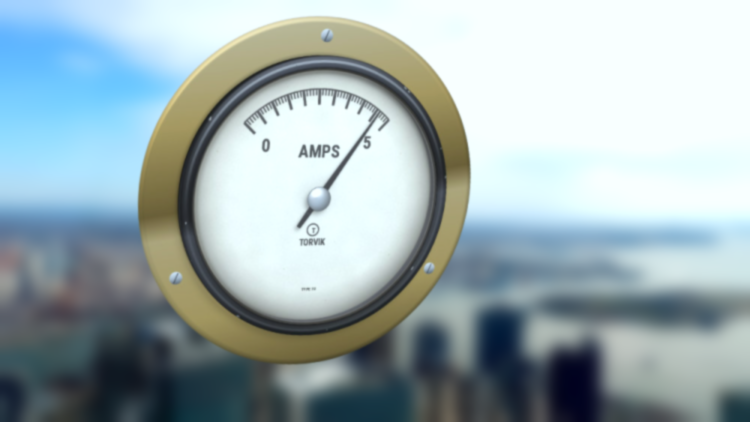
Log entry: 4.5 A
